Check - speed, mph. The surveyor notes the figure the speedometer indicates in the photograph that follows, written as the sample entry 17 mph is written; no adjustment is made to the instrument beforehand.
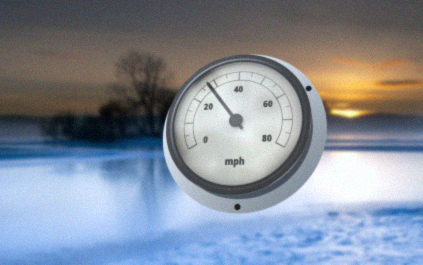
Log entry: 27.5 mph
